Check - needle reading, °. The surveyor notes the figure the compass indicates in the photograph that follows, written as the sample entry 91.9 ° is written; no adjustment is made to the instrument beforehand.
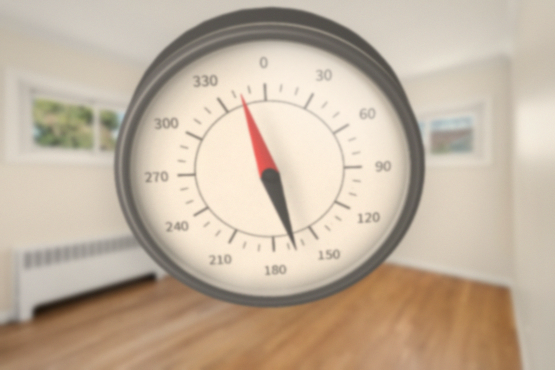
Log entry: 345 °
